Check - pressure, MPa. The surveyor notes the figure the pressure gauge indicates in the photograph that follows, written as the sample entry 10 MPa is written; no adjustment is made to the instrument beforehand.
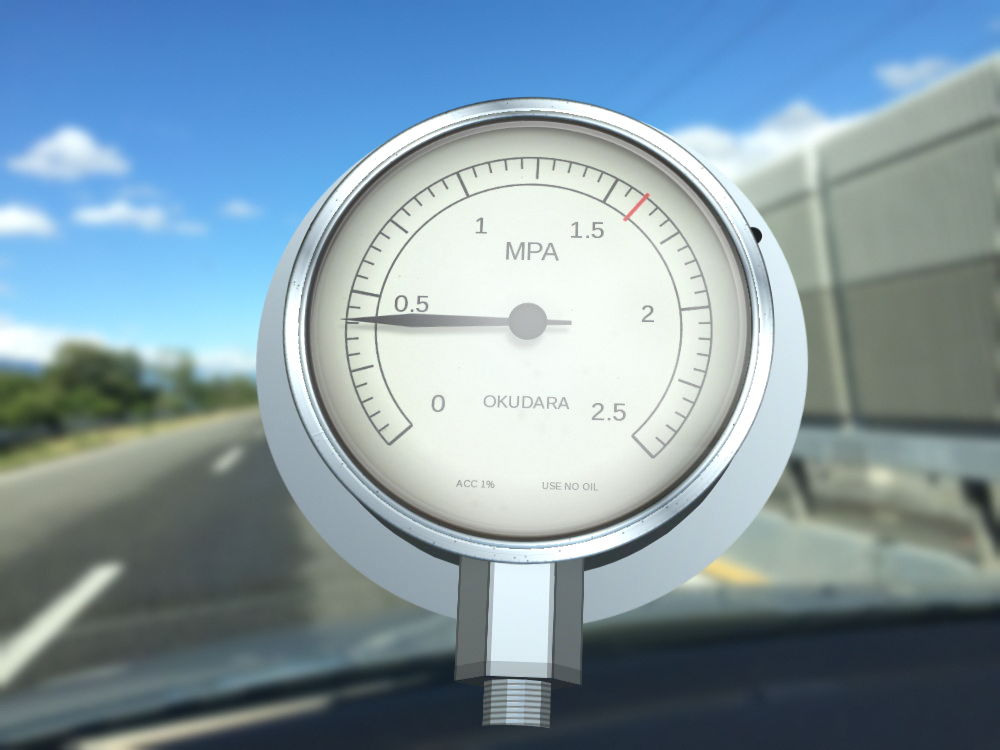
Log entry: 0.4 MPa
